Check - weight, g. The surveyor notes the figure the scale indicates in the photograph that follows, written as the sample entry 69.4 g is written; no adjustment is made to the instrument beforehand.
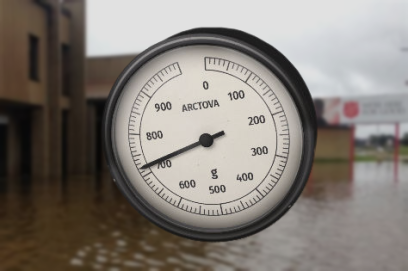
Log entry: 720 g
